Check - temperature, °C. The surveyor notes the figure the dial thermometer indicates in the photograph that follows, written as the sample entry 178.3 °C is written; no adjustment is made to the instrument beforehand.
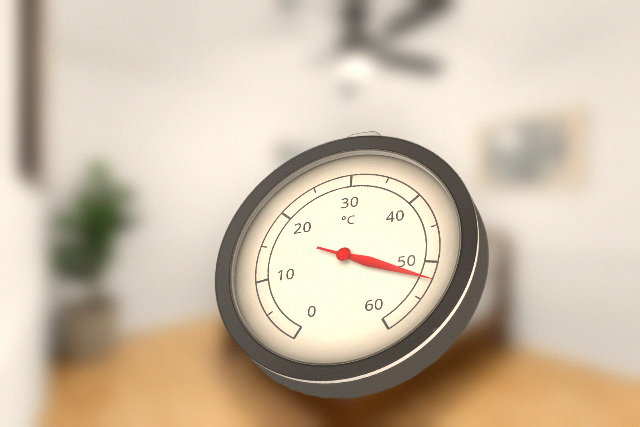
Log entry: 52.5 °C
